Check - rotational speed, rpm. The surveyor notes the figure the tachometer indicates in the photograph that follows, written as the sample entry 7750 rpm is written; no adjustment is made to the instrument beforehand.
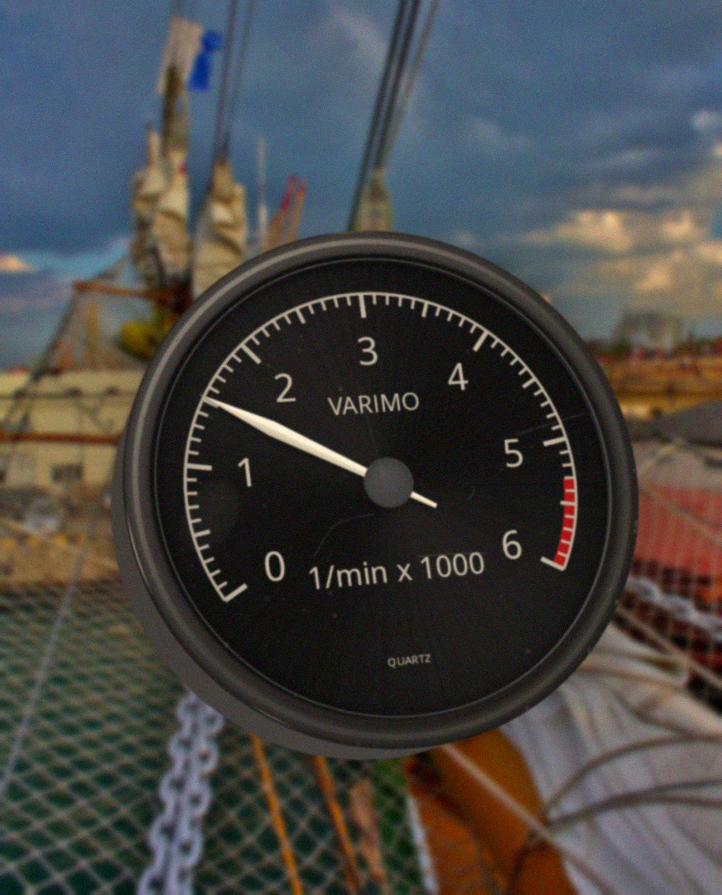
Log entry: 1500 rpm
